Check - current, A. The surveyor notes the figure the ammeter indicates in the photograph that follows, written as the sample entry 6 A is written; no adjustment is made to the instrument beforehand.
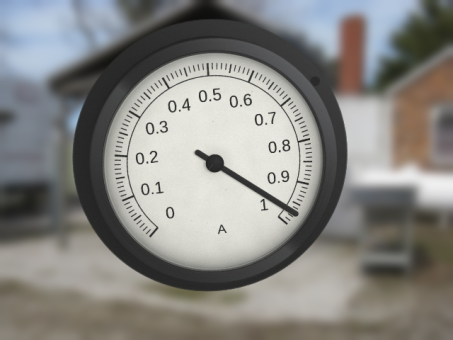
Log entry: 0.97 A
